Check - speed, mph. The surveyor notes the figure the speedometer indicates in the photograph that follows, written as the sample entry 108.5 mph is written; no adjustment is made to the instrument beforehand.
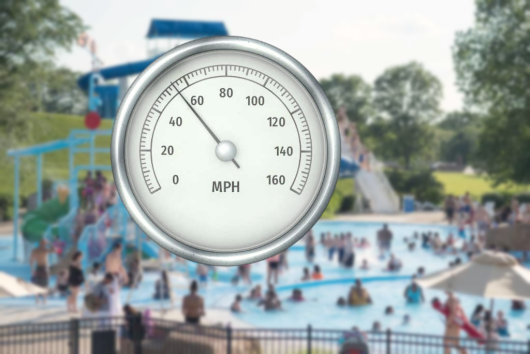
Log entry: 54 mph
